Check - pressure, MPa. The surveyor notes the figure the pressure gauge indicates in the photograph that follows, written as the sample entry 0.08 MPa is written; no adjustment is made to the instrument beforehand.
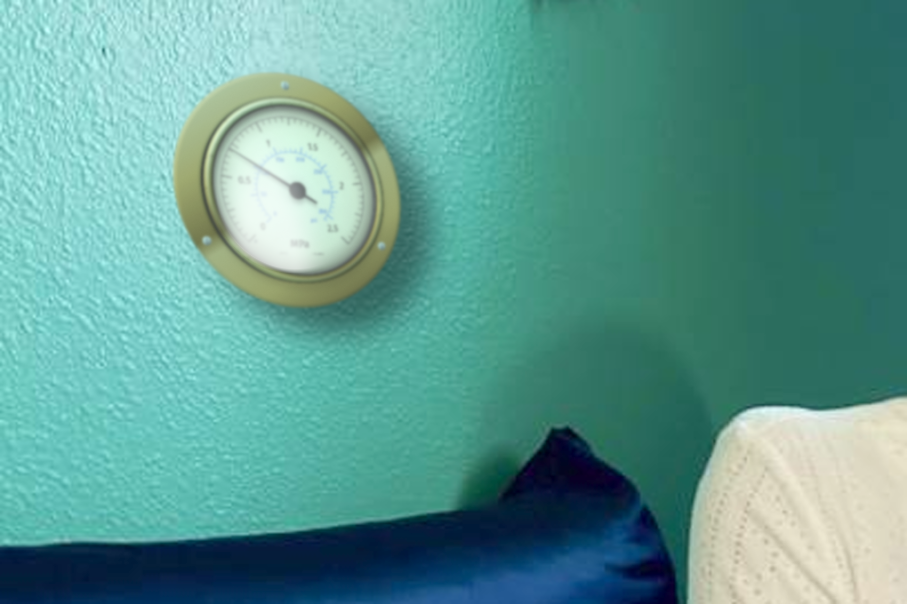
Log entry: 0.7 MPa
